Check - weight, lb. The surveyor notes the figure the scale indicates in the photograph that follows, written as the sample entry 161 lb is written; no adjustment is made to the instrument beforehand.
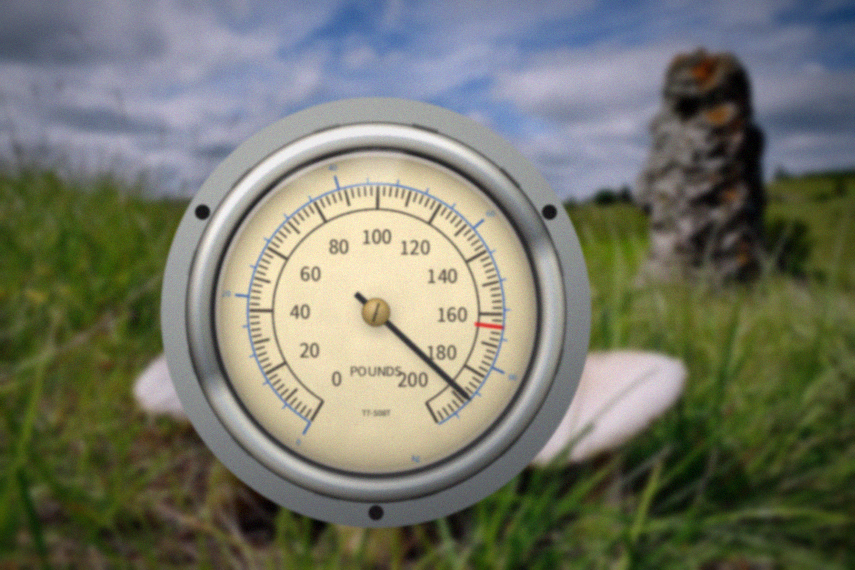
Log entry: 188 lb
